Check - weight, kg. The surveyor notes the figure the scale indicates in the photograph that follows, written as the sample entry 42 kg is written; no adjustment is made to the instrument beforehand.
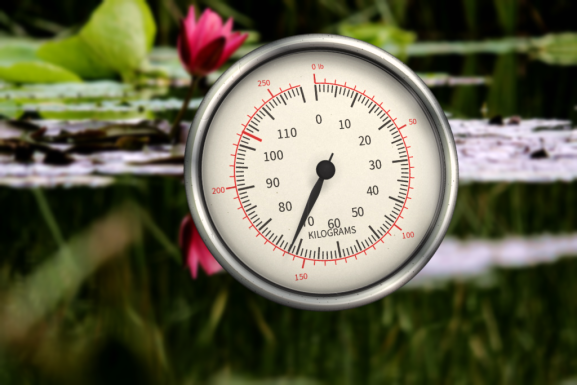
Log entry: 72 kg
